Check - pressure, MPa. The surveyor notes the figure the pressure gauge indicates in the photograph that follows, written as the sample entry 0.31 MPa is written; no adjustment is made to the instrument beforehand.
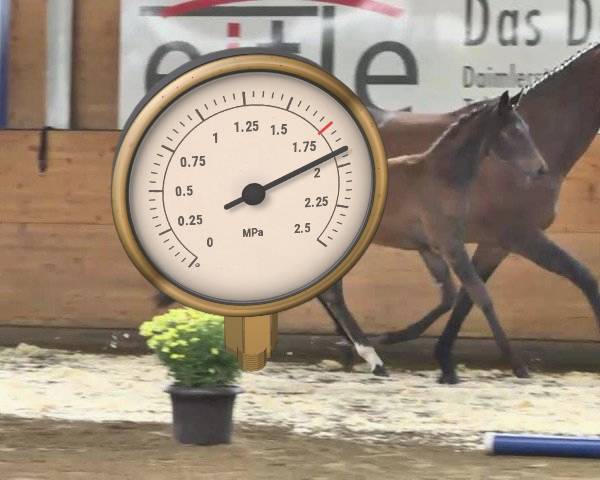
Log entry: 1.9 MPa
